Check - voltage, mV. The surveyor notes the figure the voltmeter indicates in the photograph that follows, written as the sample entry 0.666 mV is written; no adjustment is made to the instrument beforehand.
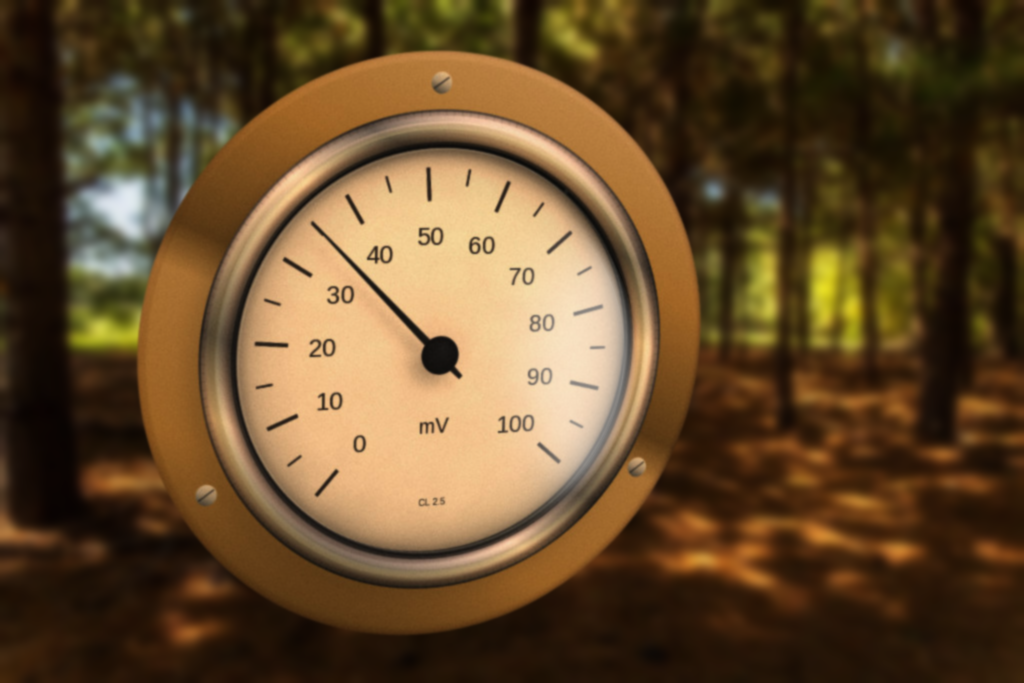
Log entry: 35 mV
